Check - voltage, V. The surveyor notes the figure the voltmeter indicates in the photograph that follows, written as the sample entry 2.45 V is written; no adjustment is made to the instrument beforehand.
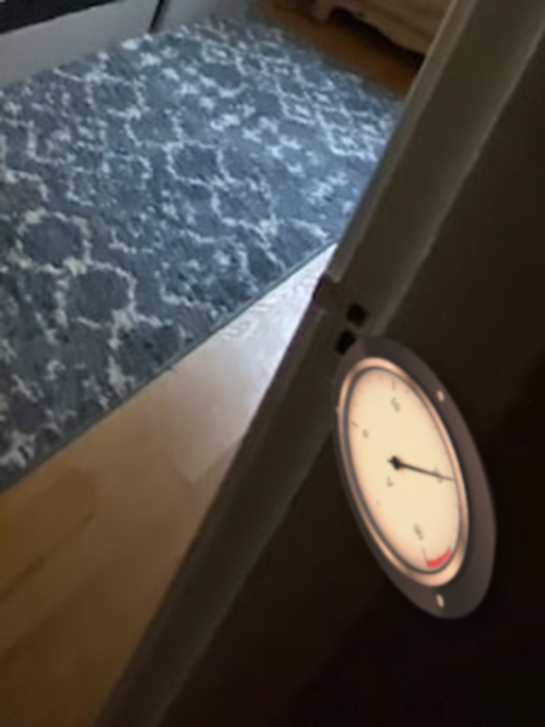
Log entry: 20 V
